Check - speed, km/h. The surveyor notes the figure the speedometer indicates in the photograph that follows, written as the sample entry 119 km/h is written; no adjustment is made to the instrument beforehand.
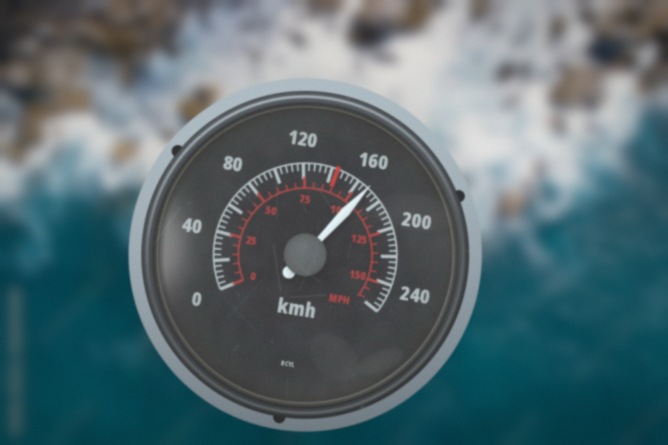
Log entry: 168 km/h
